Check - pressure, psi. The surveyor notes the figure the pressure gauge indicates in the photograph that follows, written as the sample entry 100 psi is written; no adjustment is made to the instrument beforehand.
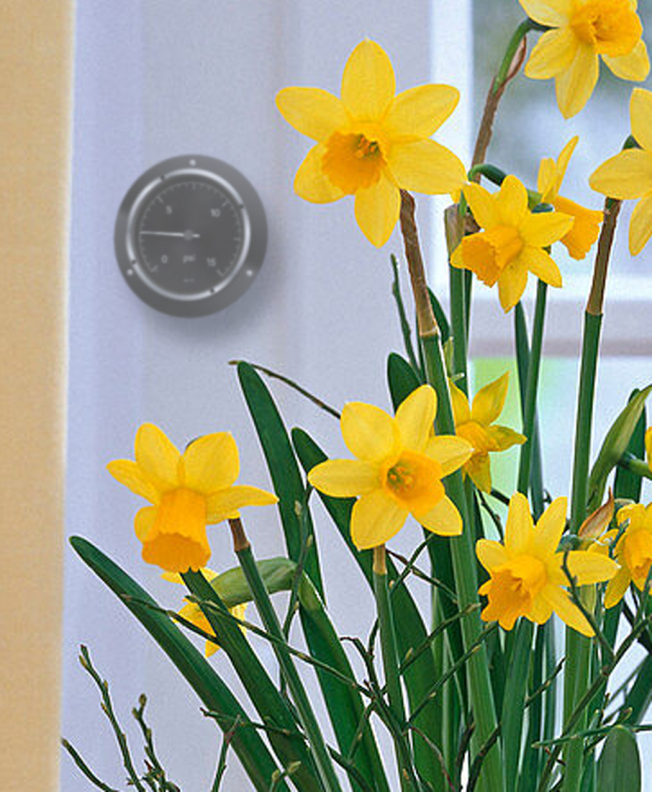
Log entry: 2.5 psi
